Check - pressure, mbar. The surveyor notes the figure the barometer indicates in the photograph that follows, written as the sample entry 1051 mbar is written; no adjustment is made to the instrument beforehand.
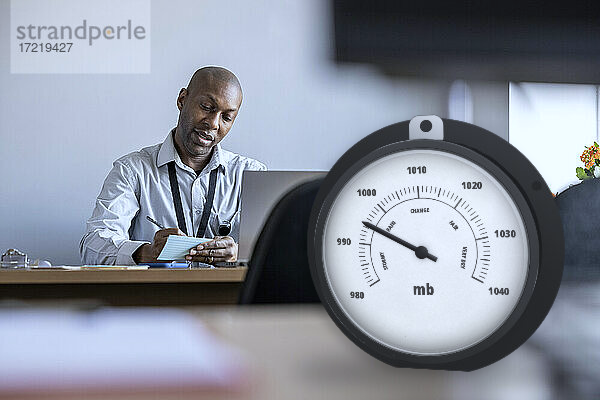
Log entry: 995 mbar
